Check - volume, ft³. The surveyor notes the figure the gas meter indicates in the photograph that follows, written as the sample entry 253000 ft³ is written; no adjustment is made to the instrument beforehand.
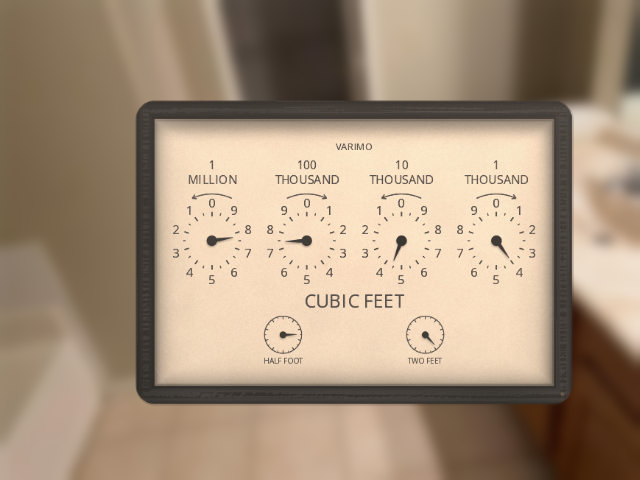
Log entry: 774400 ft³
